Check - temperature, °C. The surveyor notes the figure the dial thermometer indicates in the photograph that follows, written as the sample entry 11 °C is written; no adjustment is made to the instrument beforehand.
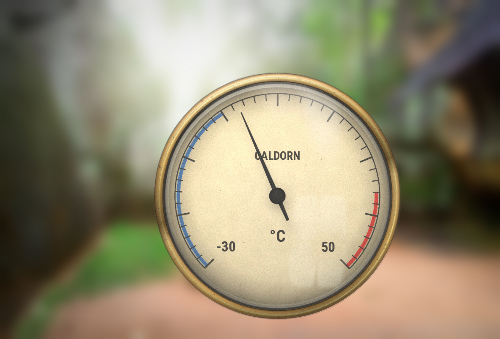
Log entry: 3 °C
